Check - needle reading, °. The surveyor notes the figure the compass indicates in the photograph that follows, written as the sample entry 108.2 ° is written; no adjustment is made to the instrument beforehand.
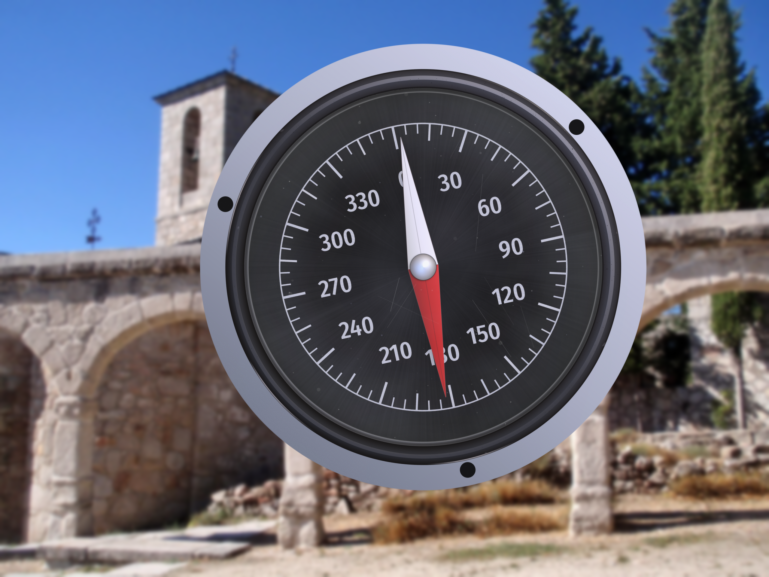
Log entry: 182.5 °
